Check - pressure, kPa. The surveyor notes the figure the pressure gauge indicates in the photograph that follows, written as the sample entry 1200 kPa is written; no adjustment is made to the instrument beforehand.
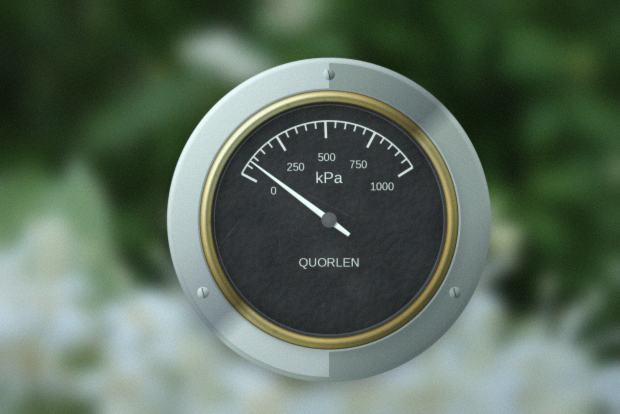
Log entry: 75 kPa
